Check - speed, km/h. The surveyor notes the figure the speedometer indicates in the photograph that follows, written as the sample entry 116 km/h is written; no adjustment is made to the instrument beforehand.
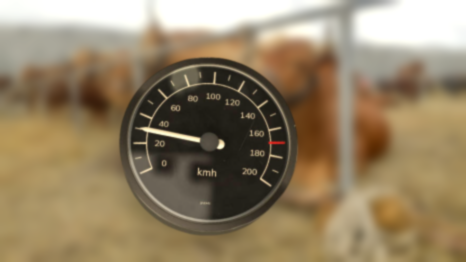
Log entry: 30 km/h
